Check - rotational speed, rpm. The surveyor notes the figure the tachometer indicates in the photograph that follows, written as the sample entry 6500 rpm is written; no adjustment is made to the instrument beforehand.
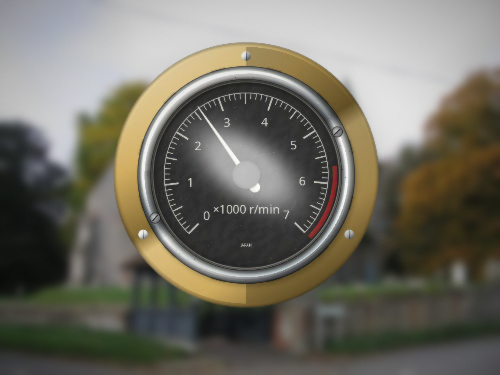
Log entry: 2600 rpm
